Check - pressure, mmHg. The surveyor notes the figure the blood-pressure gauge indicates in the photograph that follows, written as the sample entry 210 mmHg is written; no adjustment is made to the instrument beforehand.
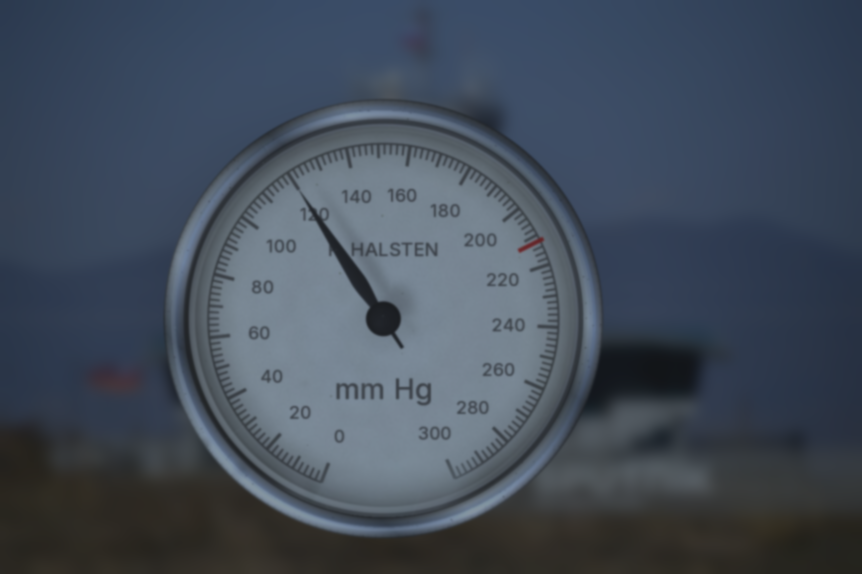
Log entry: 120 mmHg
